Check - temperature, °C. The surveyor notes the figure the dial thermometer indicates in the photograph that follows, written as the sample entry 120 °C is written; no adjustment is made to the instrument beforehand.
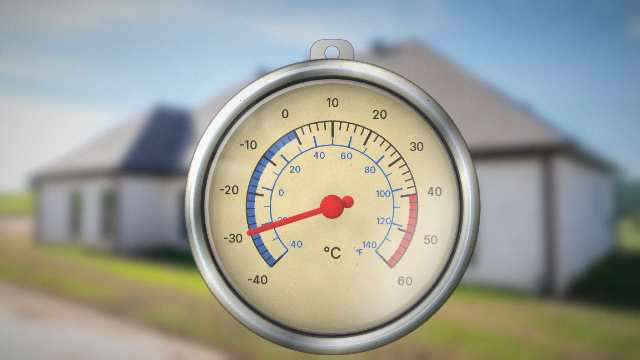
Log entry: -30 °C
